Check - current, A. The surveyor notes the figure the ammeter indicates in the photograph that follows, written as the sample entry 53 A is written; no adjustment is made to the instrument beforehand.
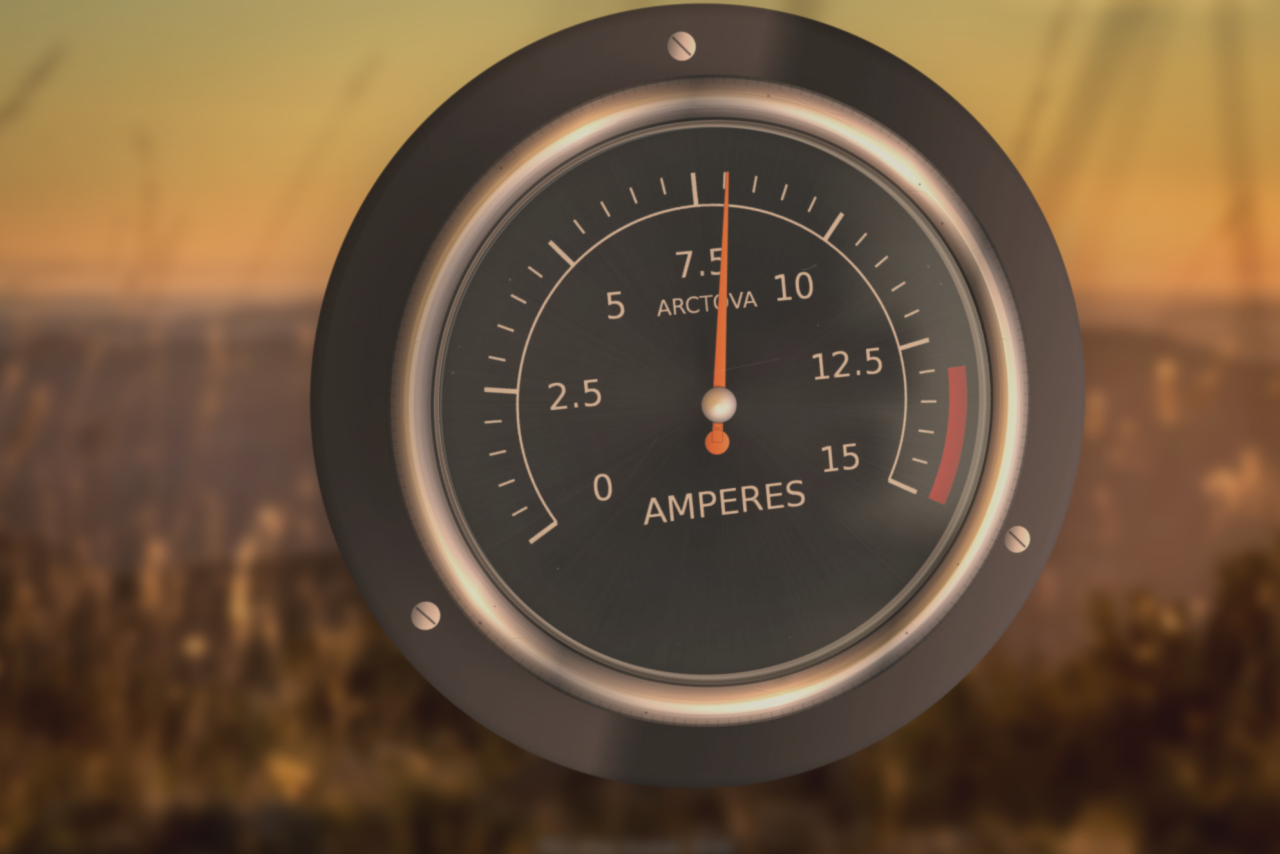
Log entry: 8 A
